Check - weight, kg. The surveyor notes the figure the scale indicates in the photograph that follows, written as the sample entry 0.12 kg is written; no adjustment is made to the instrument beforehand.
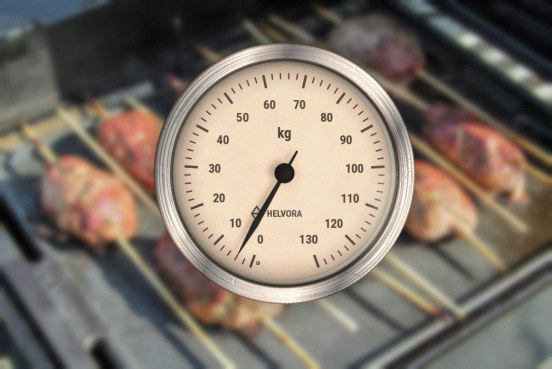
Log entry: 4 kg
